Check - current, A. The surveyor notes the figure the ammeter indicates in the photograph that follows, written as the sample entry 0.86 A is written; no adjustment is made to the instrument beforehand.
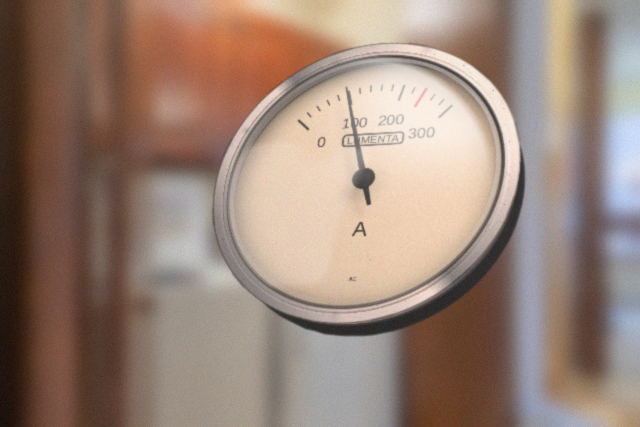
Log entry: 100 A
